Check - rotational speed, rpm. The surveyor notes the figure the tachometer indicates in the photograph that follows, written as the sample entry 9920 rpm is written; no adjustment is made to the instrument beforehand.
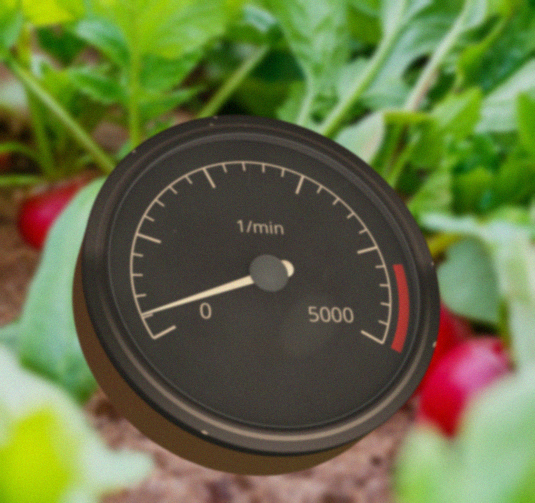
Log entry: 200 rpm
